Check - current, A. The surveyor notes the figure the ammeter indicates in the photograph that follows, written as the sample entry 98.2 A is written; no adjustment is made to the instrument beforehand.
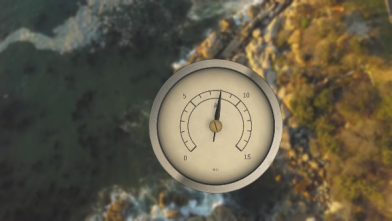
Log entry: 8 A
